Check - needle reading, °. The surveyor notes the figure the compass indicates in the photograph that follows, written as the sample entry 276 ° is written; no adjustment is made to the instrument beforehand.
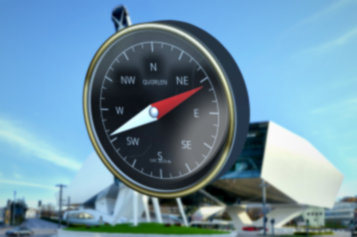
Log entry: 65 °
